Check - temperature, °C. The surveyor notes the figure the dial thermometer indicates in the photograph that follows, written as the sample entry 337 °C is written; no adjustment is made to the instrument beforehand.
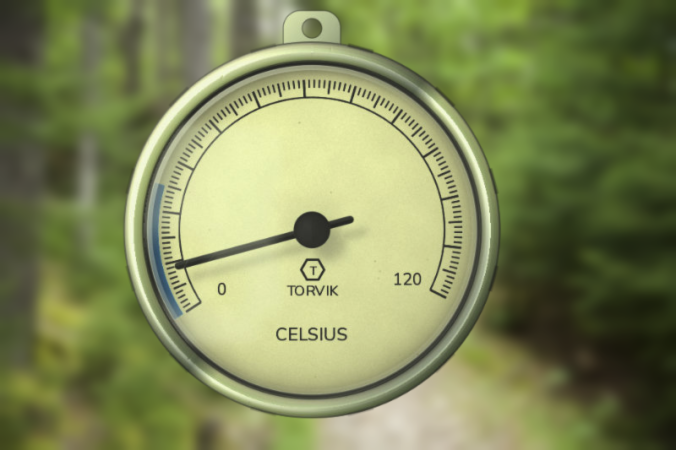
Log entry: 9 °C
